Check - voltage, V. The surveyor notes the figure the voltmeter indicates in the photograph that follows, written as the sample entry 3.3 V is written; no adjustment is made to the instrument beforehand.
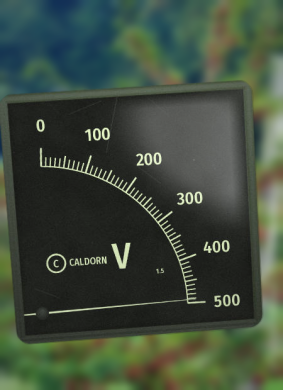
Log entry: 490 V
